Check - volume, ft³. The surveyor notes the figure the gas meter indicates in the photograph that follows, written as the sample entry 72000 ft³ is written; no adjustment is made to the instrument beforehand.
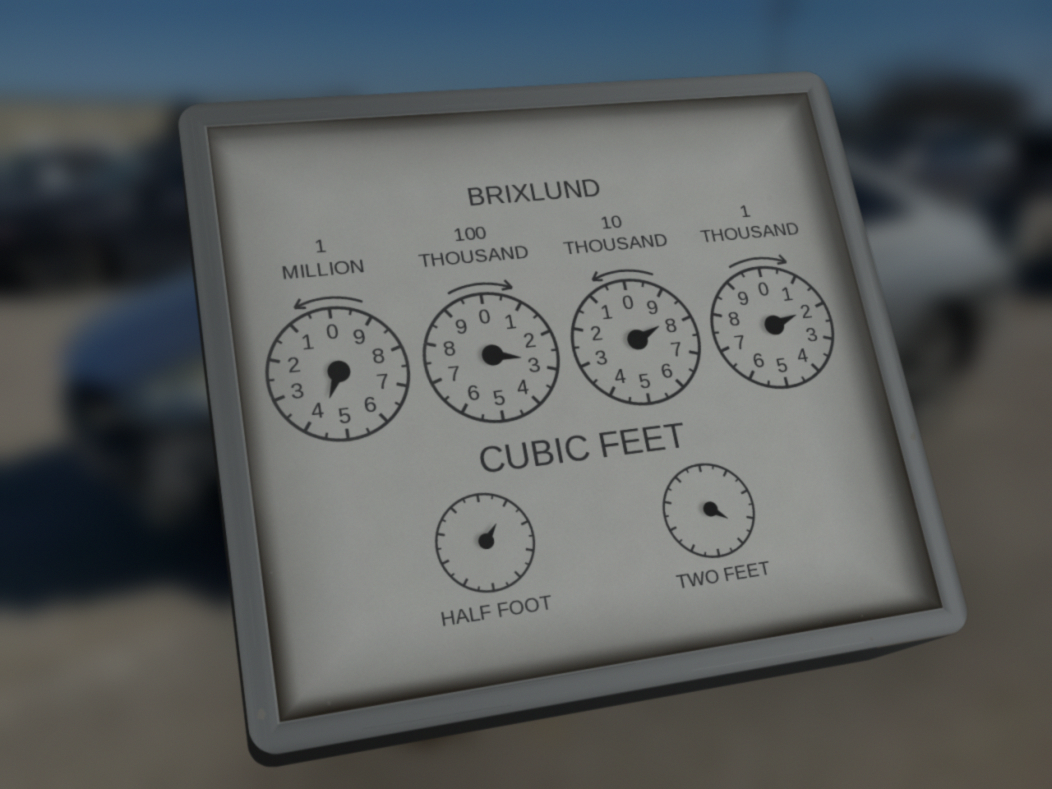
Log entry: 428200 ft³
